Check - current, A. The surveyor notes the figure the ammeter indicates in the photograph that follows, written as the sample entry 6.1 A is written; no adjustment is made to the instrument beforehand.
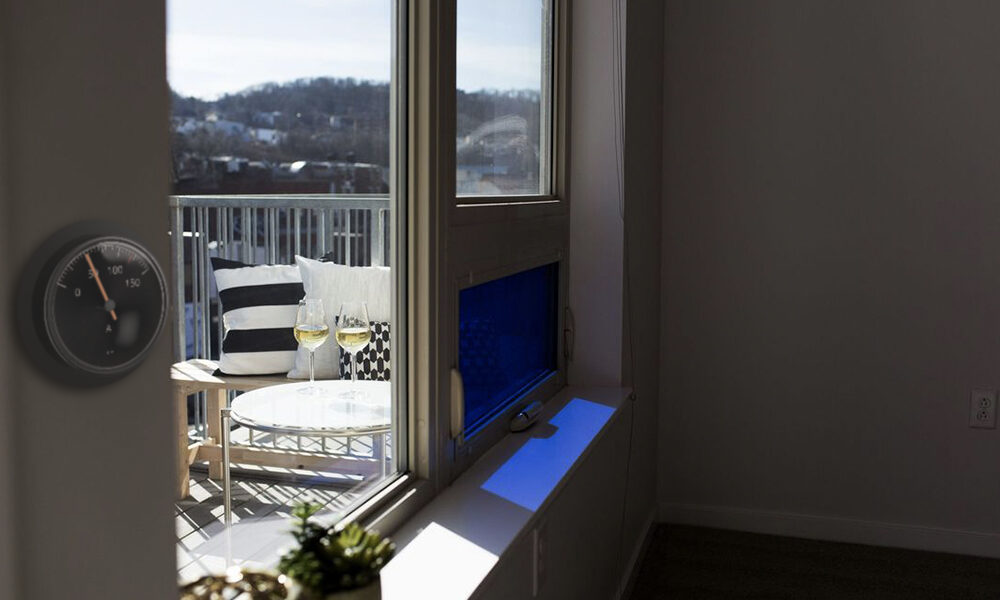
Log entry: 50 A
